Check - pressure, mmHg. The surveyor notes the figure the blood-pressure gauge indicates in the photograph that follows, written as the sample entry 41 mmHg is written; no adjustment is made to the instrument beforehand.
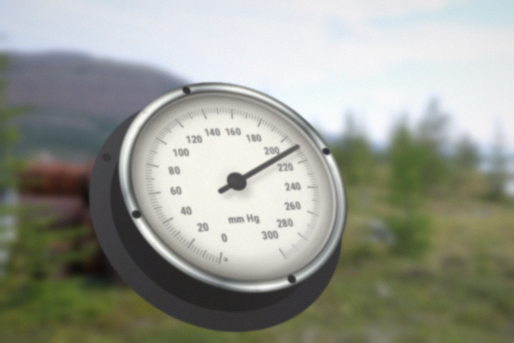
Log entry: 210 mmHg
